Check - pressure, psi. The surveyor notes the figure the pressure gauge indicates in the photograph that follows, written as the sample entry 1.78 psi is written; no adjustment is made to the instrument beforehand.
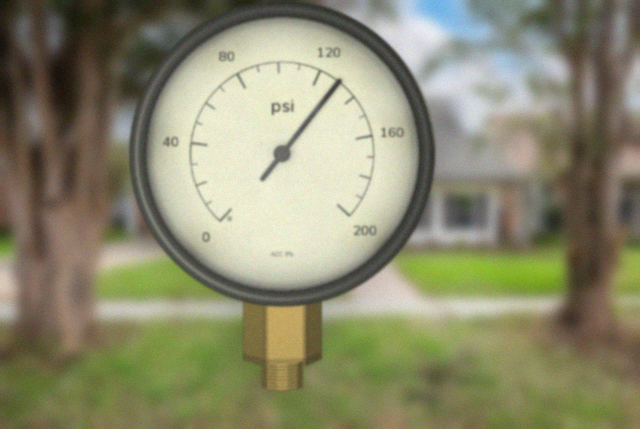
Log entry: 130 psi
